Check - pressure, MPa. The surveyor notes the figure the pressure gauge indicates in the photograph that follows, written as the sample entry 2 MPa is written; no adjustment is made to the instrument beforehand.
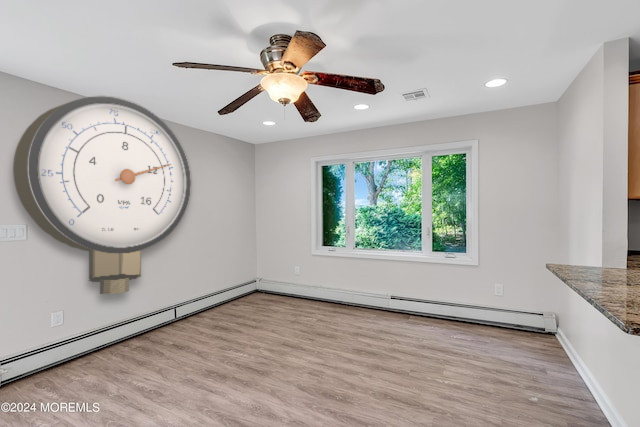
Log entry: 12 MPa
